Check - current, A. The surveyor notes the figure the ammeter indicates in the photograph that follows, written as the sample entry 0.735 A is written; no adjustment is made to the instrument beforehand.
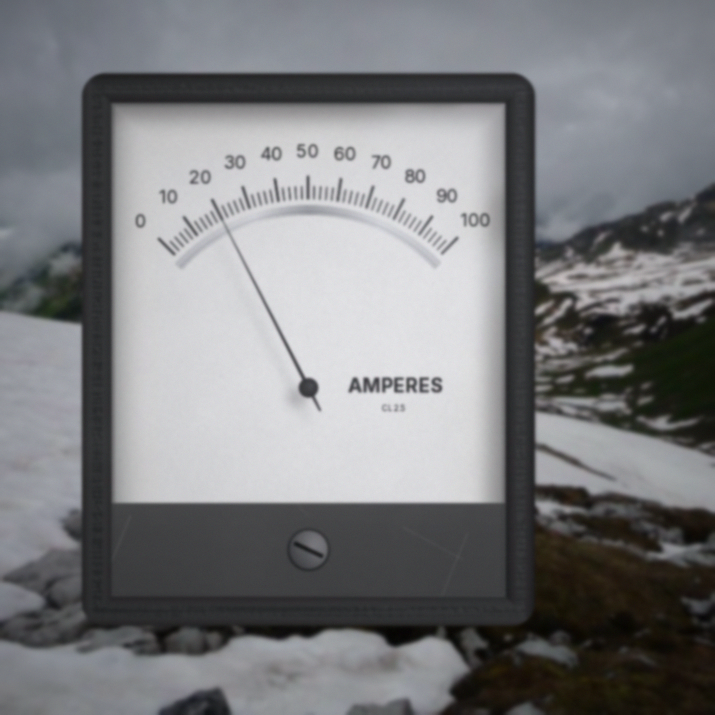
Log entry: 20 A
